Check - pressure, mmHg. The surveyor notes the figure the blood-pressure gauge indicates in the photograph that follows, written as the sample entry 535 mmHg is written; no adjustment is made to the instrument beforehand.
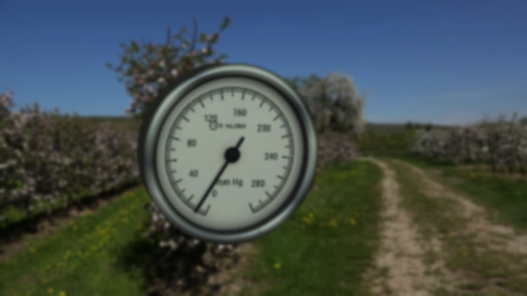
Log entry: 10 mmHg
